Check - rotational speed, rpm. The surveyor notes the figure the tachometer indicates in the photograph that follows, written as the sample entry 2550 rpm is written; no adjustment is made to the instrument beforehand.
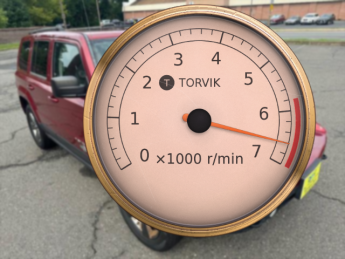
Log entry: 6600 rpm
